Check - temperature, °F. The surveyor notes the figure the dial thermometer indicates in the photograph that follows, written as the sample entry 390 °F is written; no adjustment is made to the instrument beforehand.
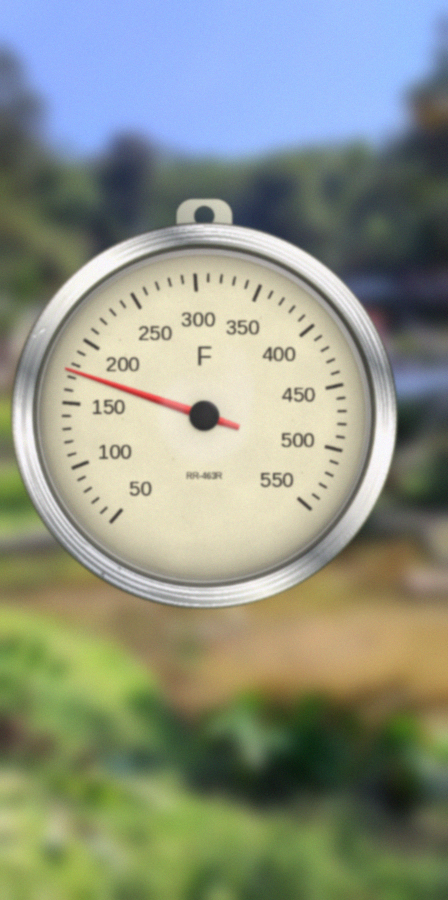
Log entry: 175 °F
